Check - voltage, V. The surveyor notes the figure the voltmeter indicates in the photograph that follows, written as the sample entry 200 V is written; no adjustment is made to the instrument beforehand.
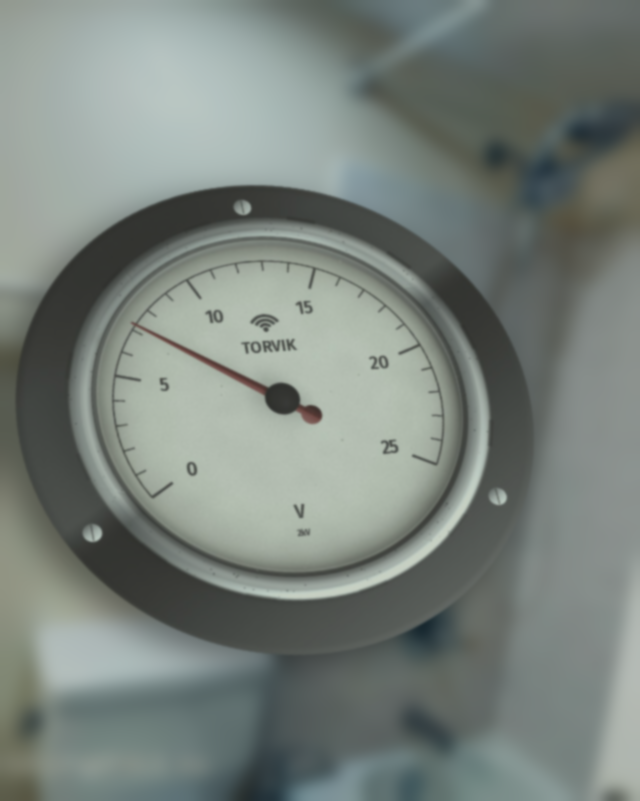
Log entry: 7 V
